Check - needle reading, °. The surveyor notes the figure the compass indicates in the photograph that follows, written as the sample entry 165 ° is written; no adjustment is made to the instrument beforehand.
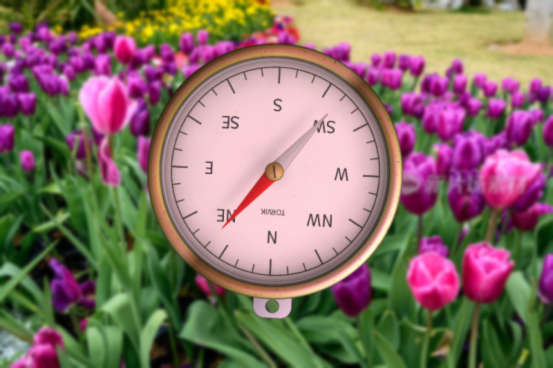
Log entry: 40 °
